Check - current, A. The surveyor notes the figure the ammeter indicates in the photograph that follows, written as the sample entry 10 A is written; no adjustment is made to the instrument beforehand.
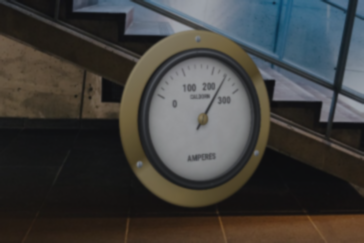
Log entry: 240 A
